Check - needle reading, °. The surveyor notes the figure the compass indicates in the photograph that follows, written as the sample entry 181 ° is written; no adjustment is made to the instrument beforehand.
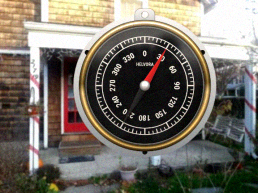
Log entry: 30 °
